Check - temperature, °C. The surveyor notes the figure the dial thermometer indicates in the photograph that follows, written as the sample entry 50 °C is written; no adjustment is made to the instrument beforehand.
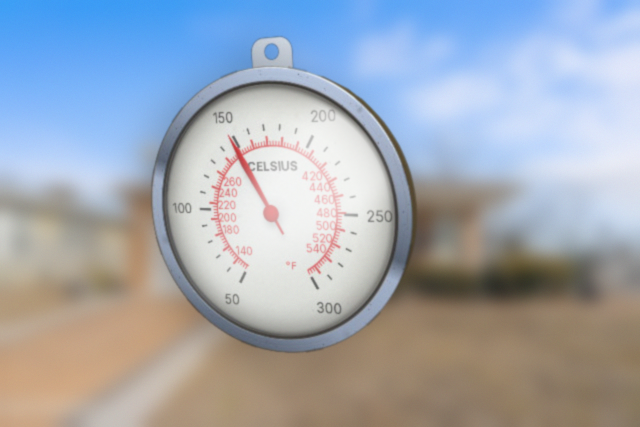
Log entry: 150 °C
